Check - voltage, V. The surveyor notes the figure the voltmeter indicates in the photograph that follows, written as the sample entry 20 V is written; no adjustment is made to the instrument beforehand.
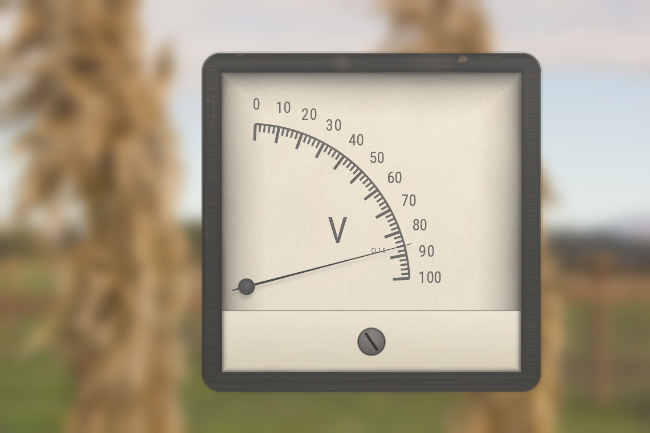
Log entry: 86 V
